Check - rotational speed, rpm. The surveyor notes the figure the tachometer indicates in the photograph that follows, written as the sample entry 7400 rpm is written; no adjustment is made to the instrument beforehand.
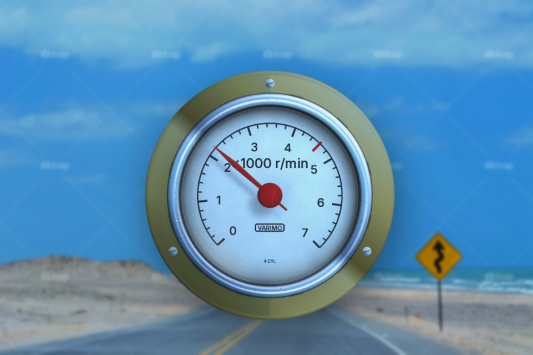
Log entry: 2200 rpm
